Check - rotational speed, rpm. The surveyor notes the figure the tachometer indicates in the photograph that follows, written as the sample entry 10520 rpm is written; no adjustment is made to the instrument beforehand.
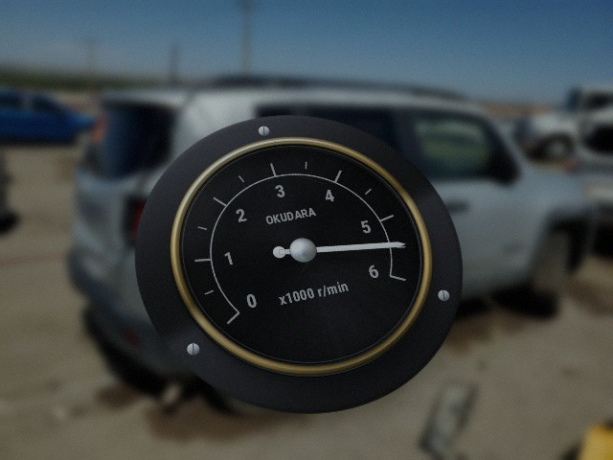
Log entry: 5500 rpm
